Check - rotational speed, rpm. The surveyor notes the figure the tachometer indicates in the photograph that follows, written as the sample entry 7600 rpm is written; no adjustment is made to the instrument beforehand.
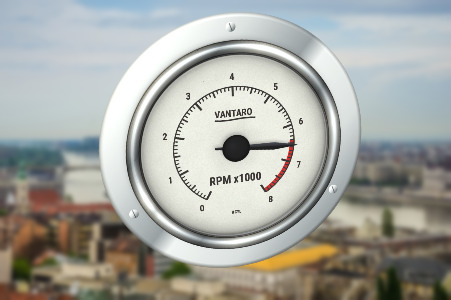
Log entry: 6500 rpm
